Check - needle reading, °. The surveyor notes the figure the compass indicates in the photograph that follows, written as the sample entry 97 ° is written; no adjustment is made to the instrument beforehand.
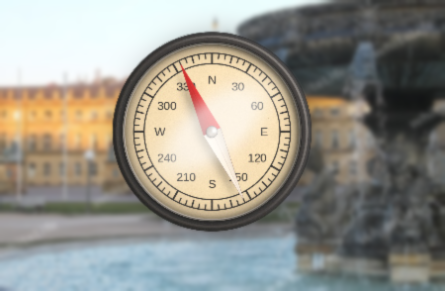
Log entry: 335 °
